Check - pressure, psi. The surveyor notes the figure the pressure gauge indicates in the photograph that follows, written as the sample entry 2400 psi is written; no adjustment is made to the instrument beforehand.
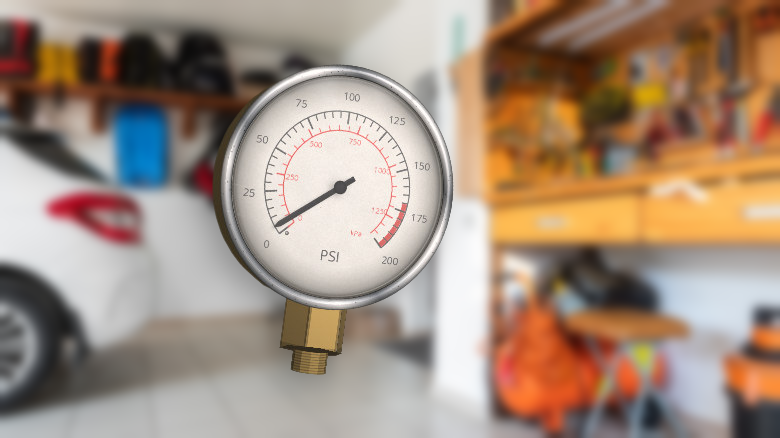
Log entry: 5 psi
